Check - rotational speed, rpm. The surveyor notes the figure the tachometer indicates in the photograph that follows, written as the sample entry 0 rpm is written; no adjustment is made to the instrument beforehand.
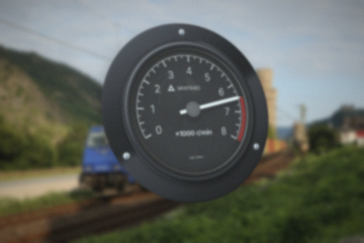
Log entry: 6500 rpm
